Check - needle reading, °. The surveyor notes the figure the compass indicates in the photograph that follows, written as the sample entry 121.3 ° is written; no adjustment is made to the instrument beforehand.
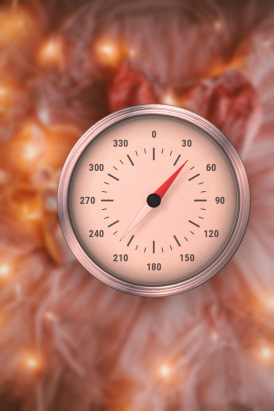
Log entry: 40 °
